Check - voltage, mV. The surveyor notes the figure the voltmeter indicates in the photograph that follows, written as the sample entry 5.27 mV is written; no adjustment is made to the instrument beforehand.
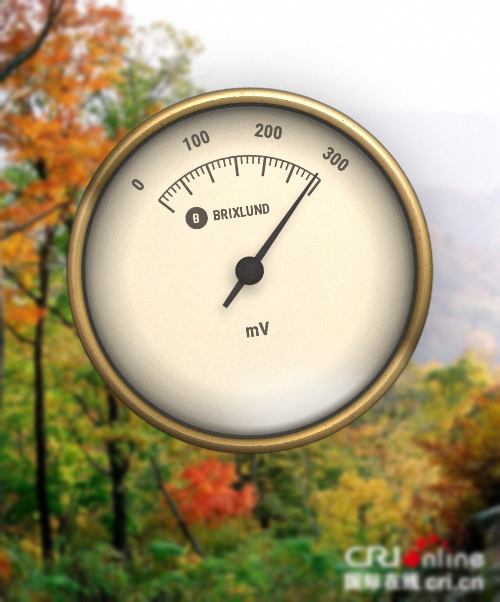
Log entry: 290 mV
